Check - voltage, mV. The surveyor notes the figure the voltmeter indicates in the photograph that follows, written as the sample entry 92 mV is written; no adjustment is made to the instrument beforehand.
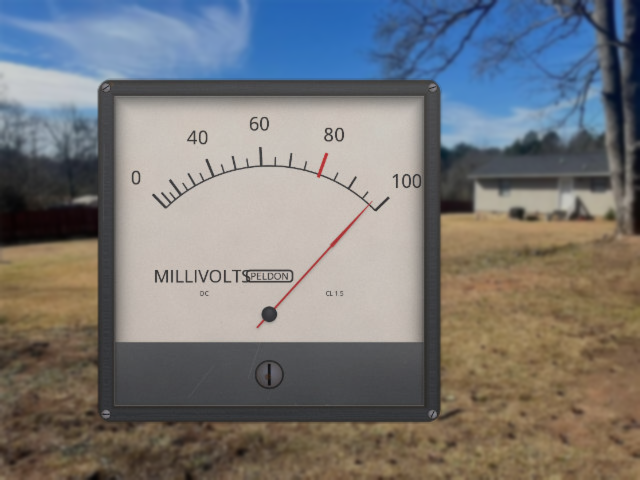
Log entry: 97.5 mV
